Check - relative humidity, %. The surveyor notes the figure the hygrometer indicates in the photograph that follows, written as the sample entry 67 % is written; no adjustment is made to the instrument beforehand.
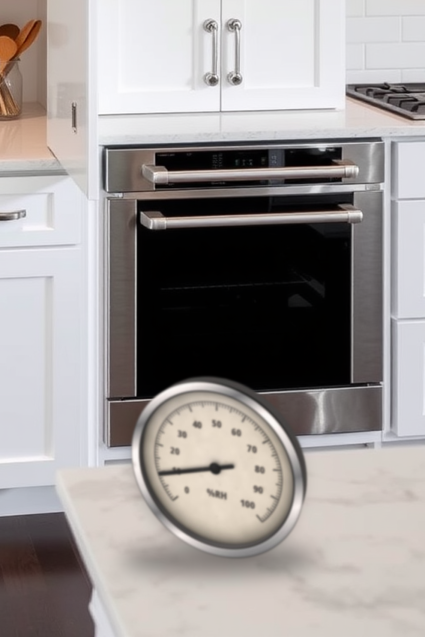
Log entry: 10 %
